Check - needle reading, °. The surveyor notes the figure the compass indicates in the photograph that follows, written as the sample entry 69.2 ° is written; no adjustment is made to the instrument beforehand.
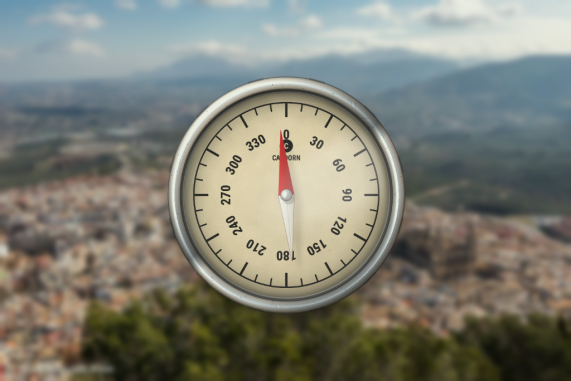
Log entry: 355 °
